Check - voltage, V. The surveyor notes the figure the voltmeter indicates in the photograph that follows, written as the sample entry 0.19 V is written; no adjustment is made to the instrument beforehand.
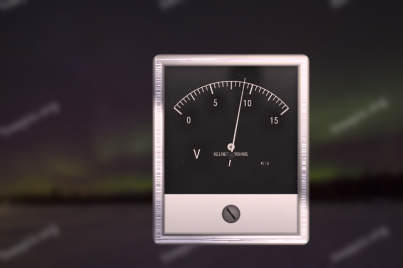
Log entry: 9 V
